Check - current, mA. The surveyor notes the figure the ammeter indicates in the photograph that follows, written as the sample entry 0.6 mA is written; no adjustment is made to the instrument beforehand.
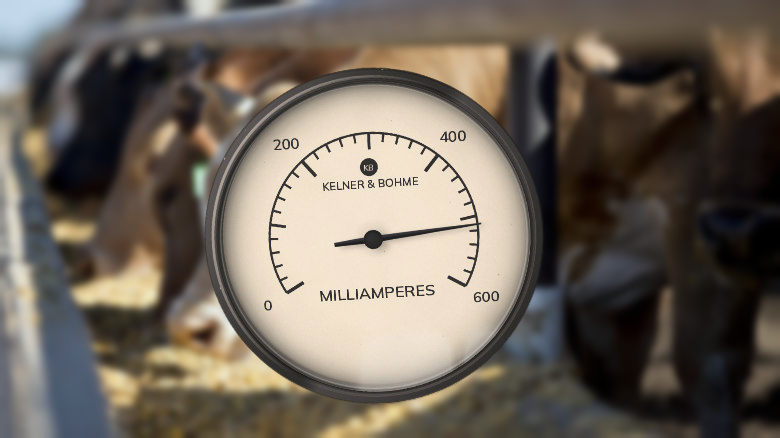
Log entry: 510 mA
